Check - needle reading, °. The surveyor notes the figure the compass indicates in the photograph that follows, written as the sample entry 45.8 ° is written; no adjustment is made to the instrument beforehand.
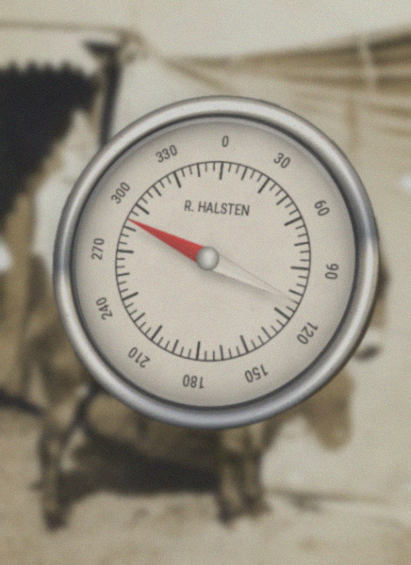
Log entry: 290 °
